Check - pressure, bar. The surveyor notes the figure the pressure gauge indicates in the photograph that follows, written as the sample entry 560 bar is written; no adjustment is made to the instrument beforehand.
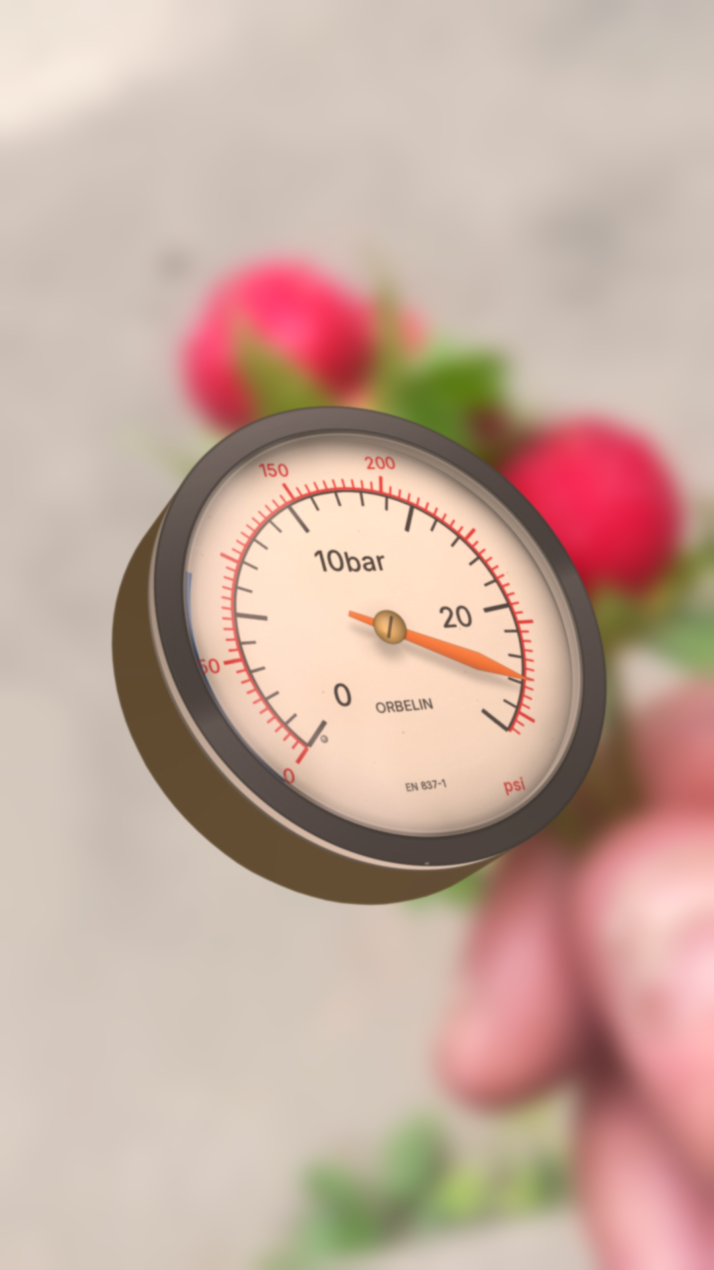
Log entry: 23 bar
